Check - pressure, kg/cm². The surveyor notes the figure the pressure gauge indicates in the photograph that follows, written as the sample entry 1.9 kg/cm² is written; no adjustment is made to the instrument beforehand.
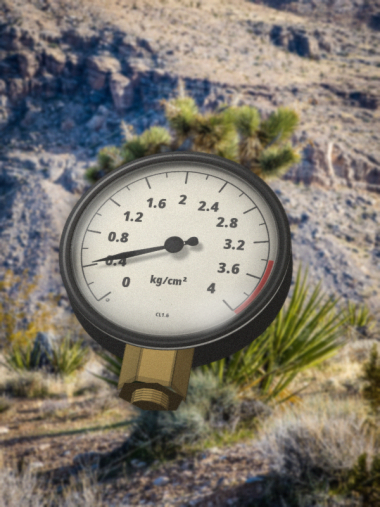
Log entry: 0.4 kg/cm²
